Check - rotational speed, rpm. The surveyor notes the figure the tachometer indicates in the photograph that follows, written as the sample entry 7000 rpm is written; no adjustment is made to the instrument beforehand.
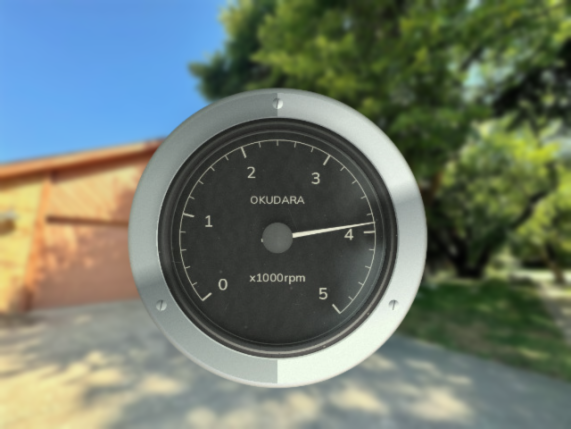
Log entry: 3900 rpm
